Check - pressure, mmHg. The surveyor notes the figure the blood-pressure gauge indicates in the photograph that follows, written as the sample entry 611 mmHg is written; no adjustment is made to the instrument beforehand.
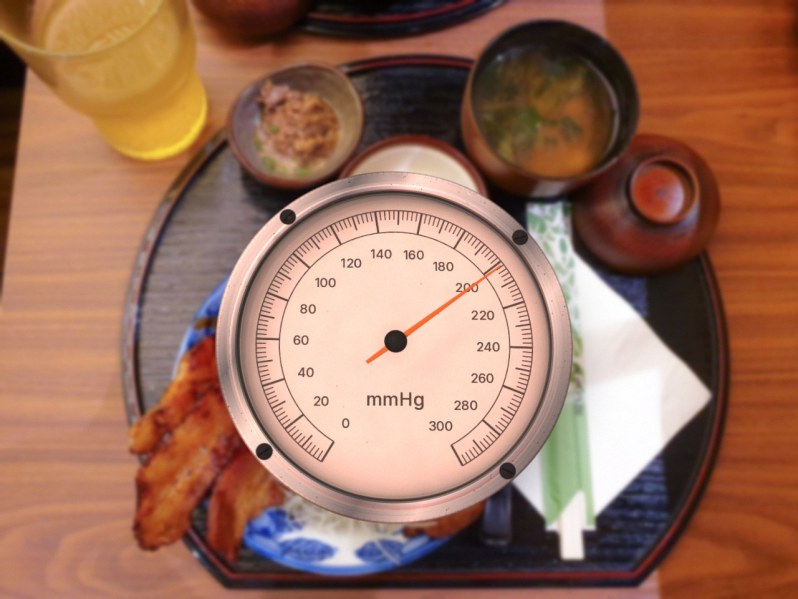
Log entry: 202 mmHg
